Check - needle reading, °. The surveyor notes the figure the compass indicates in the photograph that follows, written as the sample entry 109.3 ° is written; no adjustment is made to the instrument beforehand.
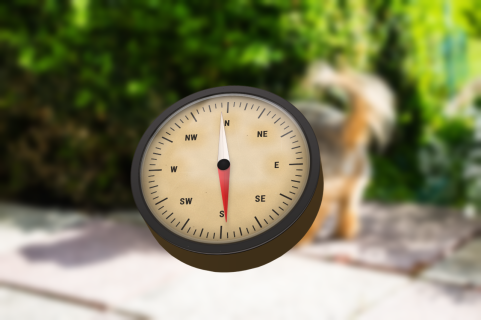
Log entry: 175 °
